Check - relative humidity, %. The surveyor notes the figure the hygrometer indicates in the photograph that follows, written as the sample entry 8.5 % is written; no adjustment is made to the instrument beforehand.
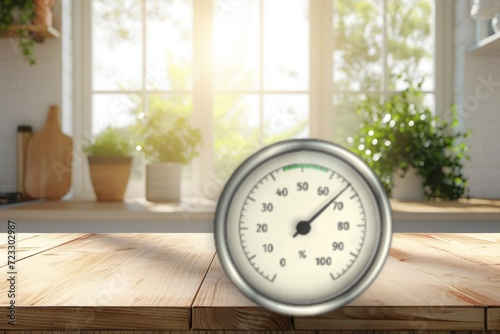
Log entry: 66 %
